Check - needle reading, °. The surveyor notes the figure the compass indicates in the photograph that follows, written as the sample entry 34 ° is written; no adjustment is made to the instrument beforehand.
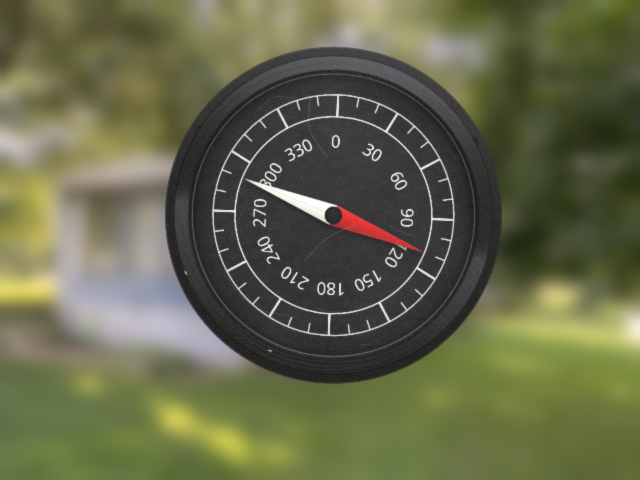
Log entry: 110 °
